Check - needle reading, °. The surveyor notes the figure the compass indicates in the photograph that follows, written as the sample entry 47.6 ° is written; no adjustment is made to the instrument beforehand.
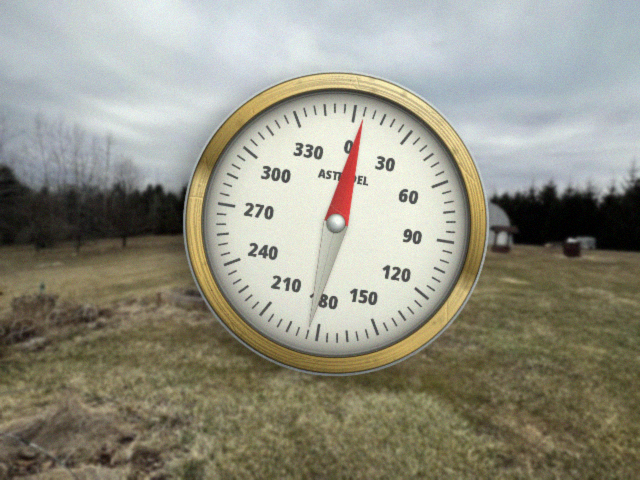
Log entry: 5 °
